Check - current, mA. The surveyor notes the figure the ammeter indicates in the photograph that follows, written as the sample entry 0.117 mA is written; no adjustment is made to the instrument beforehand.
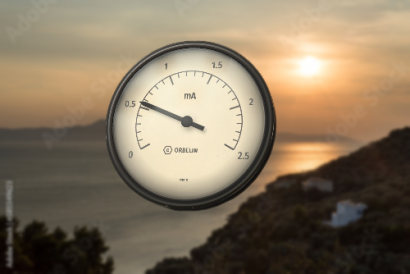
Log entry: 0.55 mA
